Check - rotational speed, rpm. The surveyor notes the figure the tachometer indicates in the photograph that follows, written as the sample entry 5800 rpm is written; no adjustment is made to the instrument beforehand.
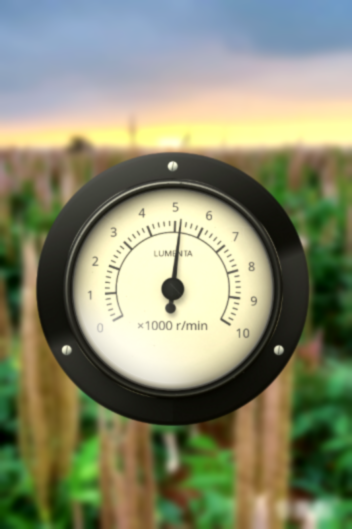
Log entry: 5200 rpm
